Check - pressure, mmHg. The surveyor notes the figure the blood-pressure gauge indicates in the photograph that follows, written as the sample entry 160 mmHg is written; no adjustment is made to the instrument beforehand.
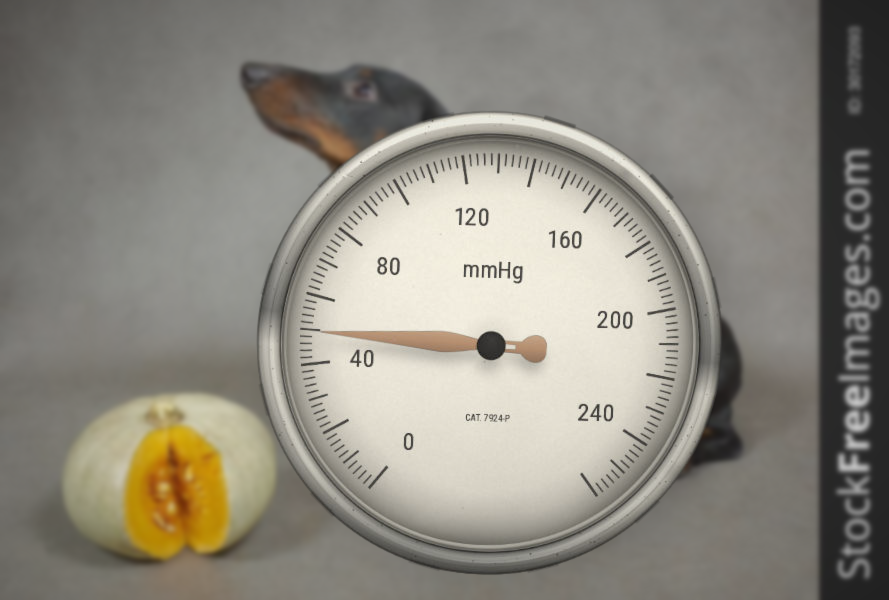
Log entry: 50 mmHg
